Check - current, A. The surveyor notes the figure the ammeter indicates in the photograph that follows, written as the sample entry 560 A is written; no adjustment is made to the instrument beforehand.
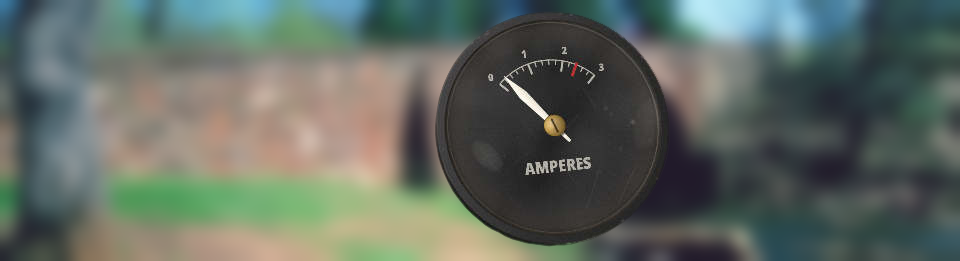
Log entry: 0.2 A
